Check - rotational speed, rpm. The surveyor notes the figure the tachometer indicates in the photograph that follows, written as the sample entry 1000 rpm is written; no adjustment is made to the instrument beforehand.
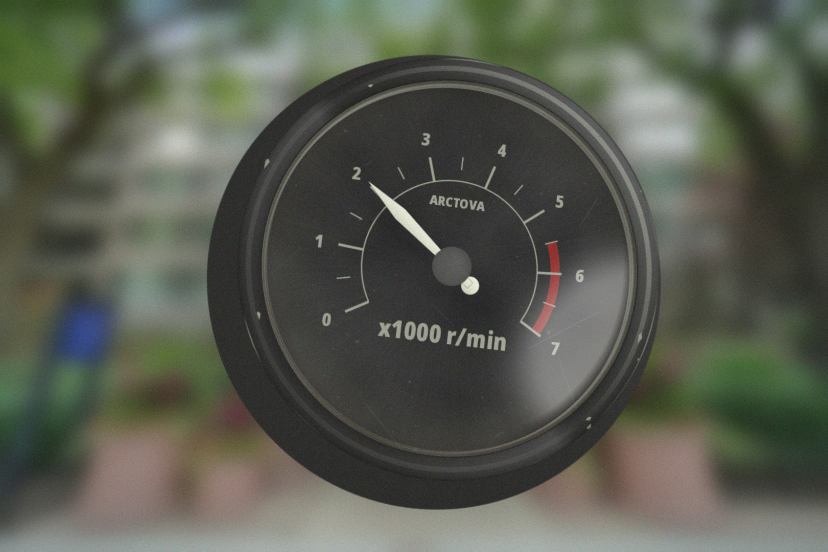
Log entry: 2000 rpm
